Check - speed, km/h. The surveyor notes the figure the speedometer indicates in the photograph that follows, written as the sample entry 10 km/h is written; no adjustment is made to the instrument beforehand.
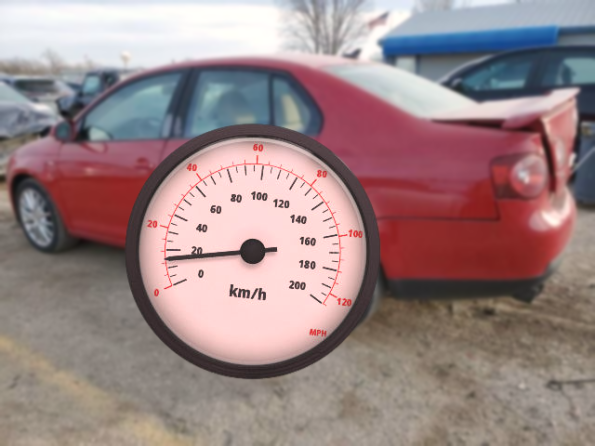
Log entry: 15 km/h
